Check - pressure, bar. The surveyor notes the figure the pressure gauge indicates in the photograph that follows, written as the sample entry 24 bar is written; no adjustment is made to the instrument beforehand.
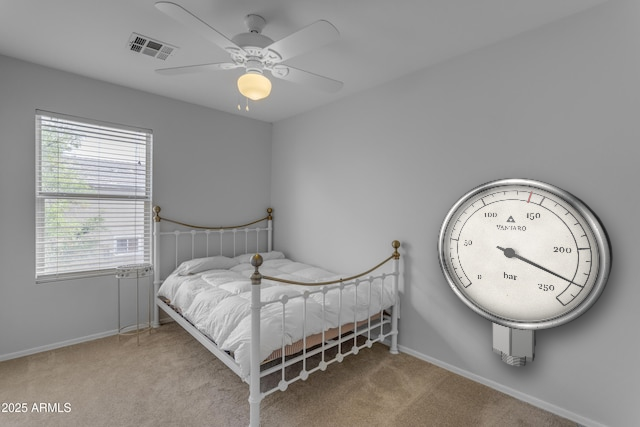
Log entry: 230 bar
